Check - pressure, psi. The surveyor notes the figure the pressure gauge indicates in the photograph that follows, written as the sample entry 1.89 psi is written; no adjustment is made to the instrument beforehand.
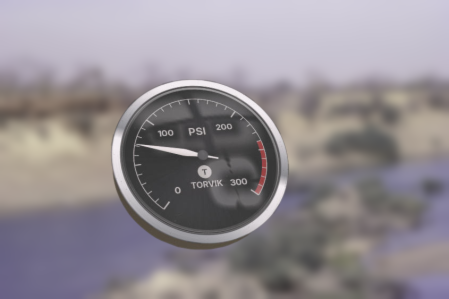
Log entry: 70 psi
